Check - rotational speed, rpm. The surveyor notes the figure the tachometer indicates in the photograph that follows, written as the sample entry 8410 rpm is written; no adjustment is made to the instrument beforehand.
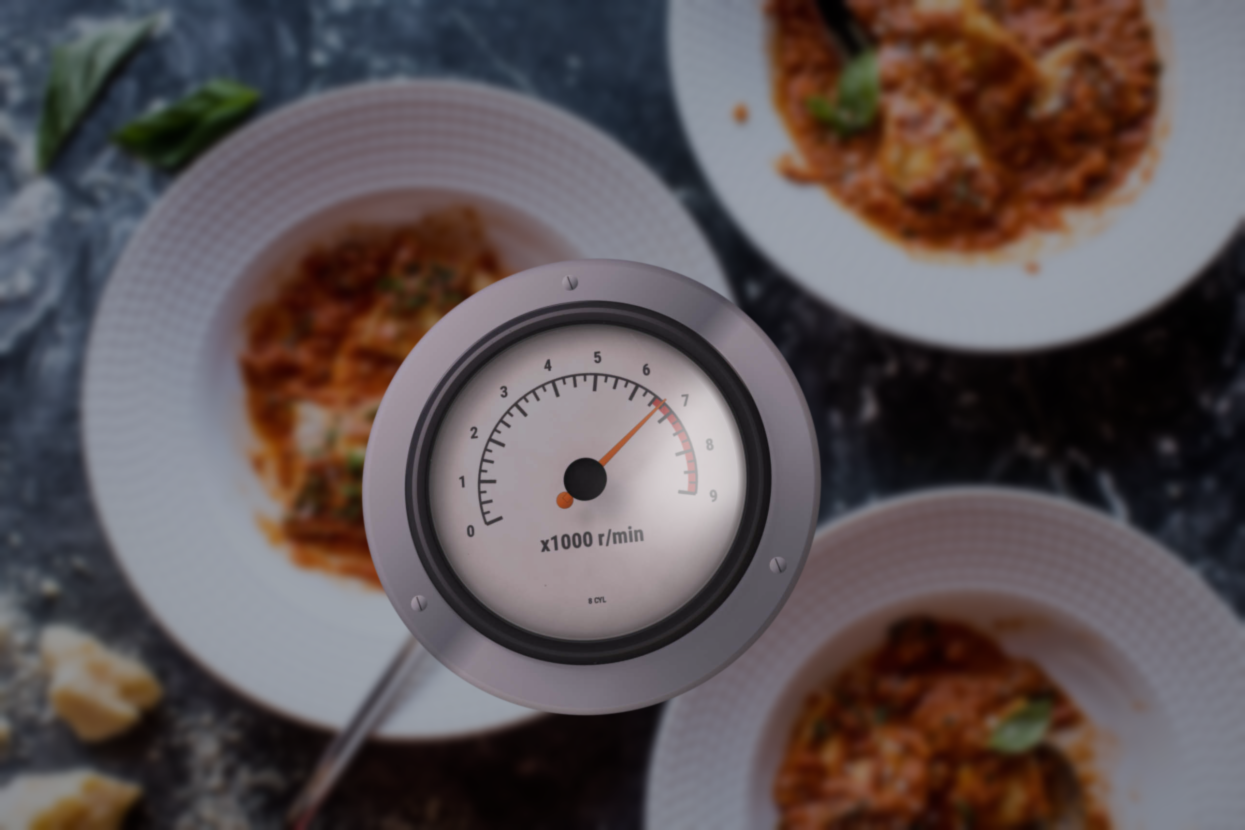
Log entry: 6750 rpm
